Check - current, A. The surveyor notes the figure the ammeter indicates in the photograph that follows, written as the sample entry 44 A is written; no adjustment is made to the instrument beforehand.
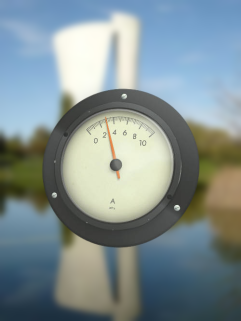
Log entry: 3 A
